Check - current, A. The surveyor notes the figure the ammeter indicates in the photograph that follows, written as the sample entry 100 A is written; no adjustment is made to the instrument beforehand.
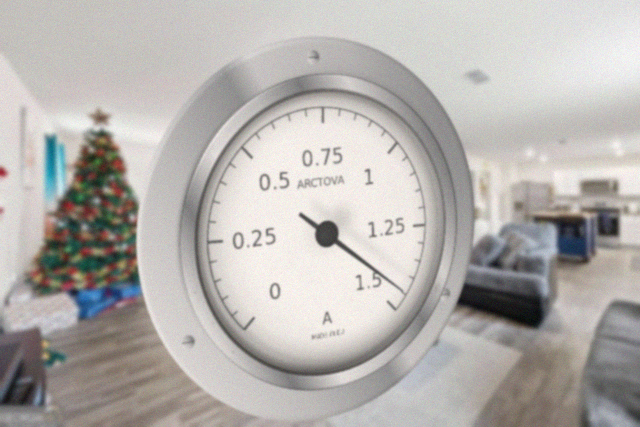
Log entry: 1.45 A
